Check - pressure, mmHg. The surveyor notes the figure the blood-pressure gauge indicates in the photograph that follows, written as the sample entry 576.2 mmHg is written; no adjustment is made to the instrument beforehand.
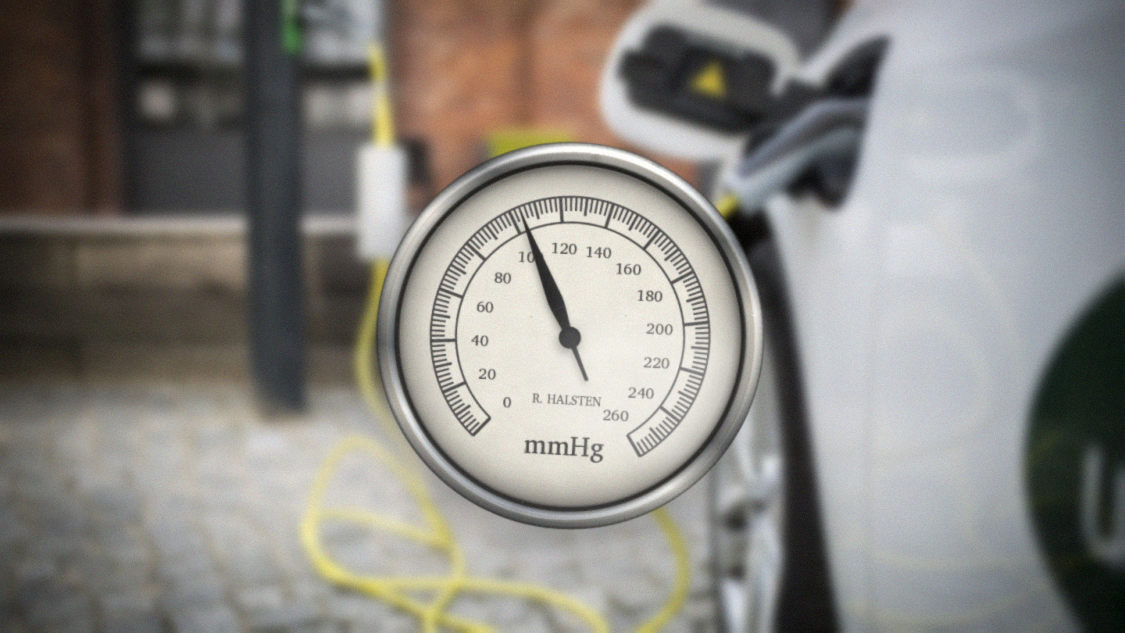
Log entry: 104 mmHg
